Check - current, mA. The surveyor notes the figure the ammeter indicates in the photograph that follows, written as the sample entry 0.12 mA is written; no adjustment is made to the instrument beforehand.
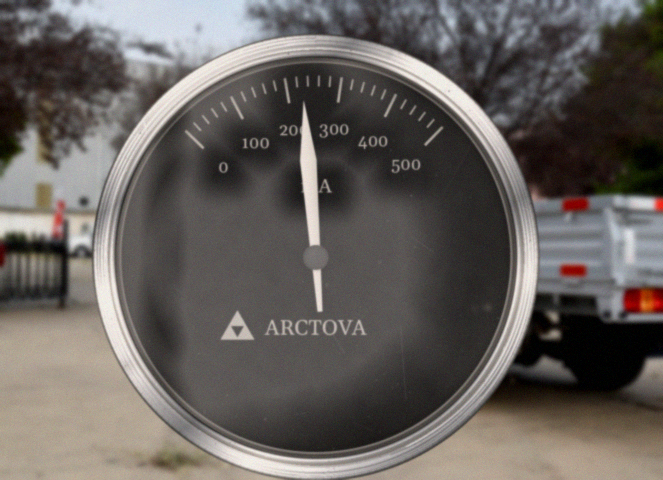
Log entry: 230 mA
